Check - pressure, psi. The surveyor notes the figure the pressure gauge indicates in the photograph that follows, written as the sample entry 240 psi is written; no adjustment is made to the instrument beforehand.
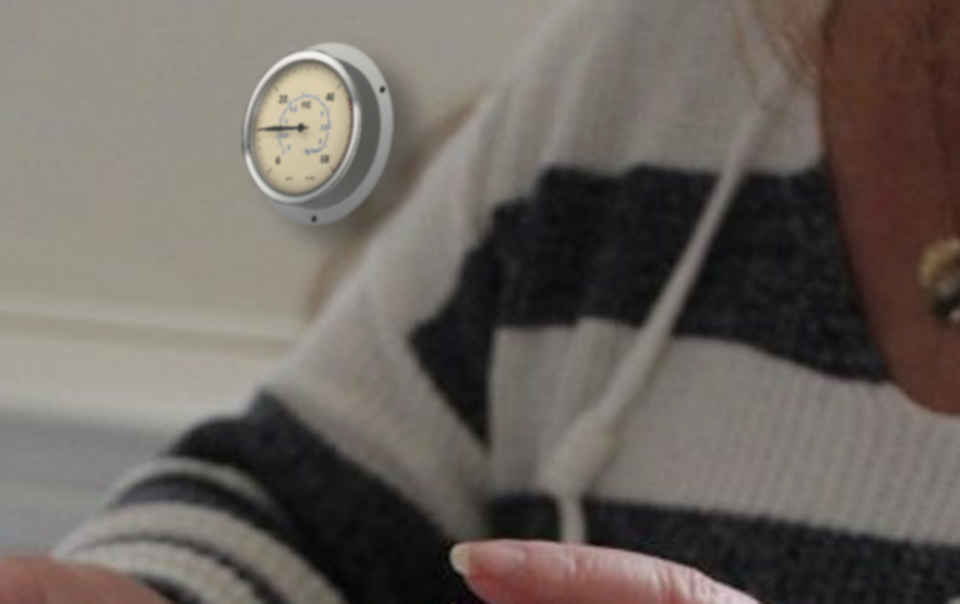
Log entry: 10 psi
